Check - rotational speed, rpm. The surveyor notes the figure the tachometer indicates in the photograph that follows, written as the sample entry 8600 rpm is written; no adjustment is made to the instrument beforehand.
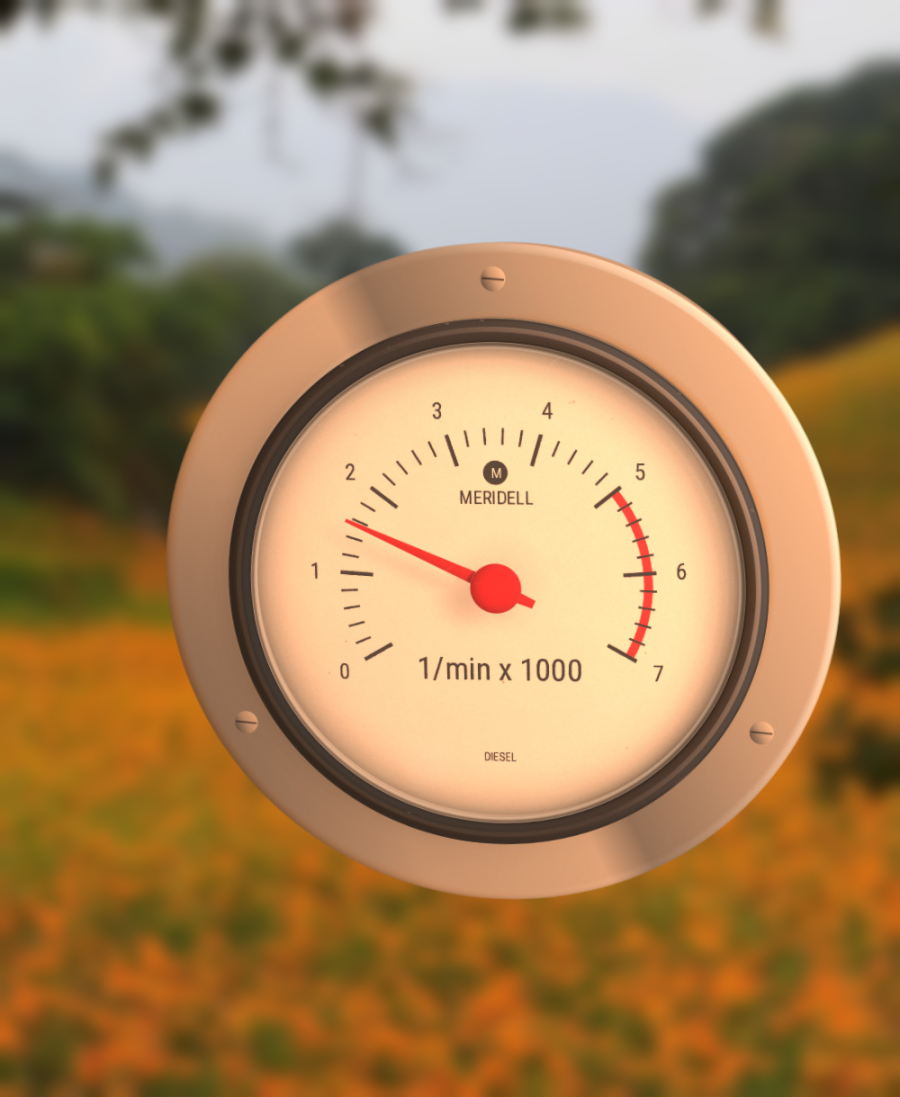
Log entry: 1600 rpm
